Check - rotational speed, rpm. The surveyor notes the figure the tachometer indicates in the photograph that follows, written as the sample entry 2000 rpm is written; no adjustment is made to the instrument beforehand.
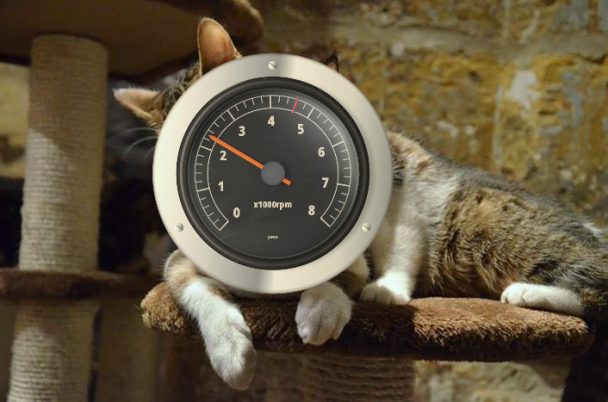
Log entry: 2300 rpm
